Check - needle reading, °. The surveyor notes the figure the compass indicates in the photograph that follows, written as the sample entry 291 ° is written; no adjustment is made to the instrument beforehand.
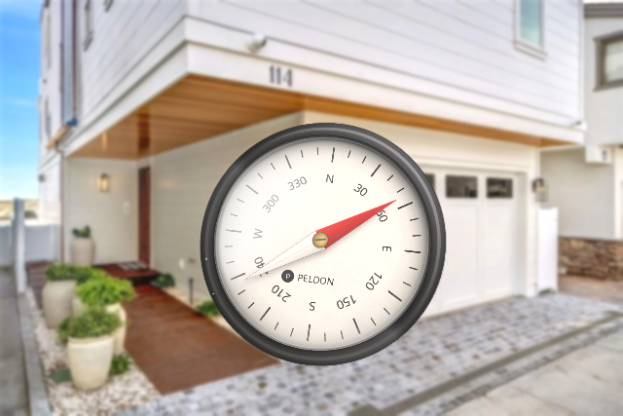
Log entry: 55 °
